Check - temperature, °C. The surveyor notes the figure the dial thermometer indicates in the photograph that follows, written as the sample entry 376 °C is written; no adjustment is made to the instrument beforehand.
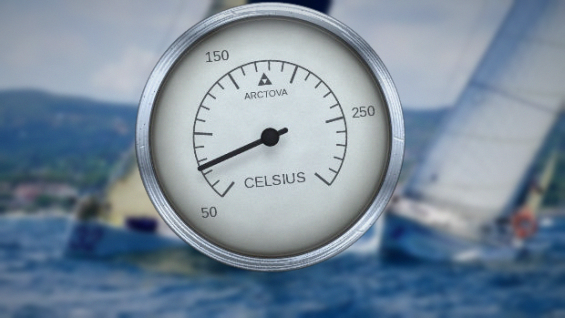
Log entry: 75 °C
